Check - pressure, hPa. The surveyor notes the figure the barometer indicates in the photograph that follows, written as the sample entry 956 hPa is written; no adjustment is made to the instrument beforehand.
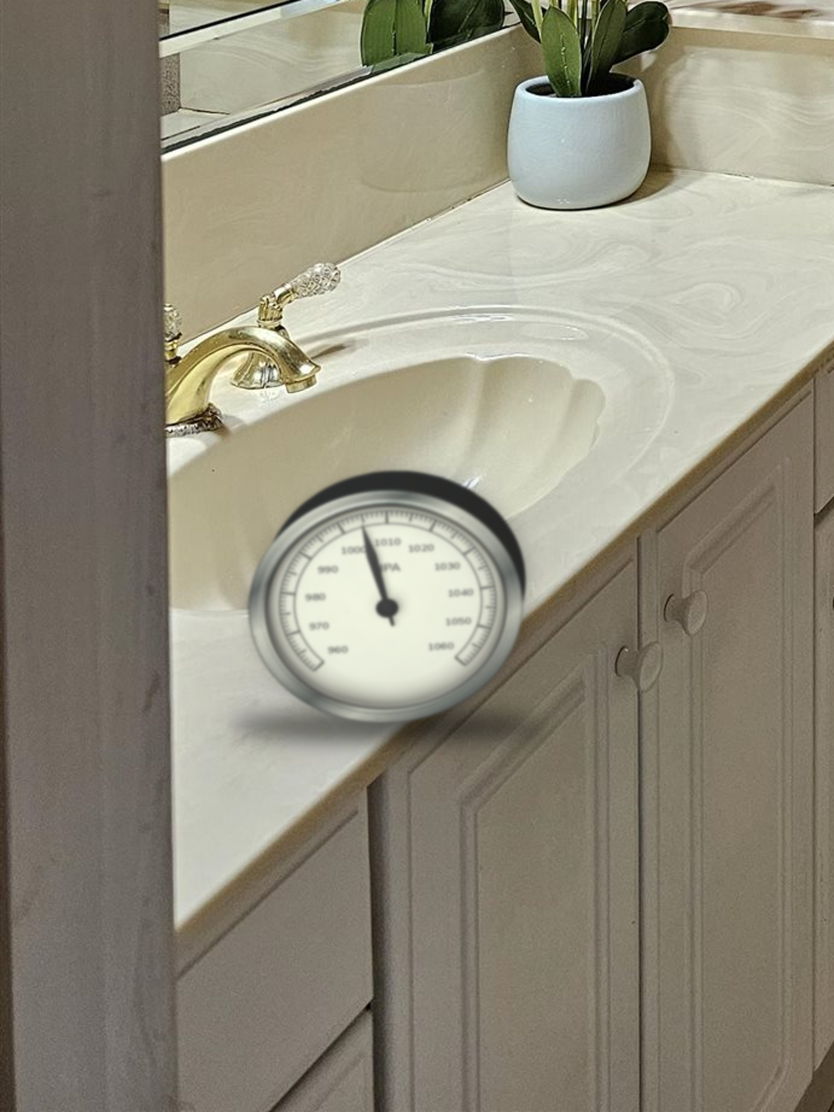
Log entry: 1005 hPa
